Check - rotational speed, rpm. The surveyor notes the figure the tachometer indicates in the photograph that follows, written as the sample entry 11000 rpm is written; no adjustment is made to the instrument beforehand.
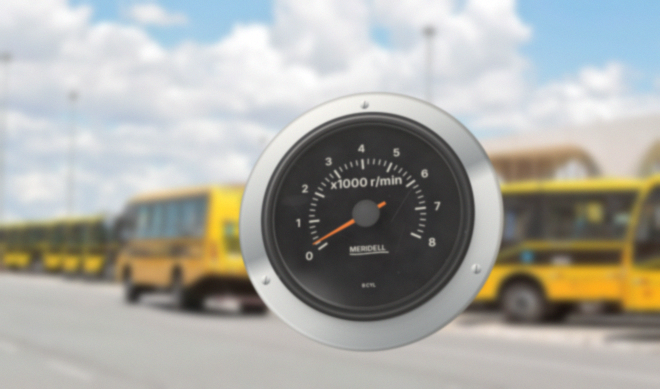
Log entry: 200 rpm
